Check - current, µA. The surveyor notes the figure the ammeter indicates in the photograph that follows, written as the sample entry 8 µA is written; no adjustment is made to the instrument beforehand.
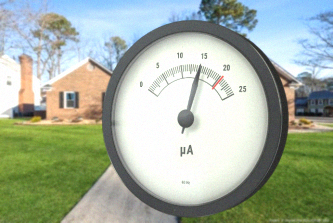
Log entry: 15 µA
